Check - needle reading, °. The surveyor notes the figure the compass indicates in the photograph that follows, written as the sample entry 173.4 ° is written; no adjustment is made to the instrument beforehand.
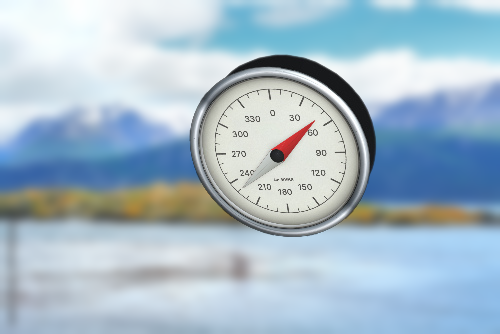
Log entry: 50 °
